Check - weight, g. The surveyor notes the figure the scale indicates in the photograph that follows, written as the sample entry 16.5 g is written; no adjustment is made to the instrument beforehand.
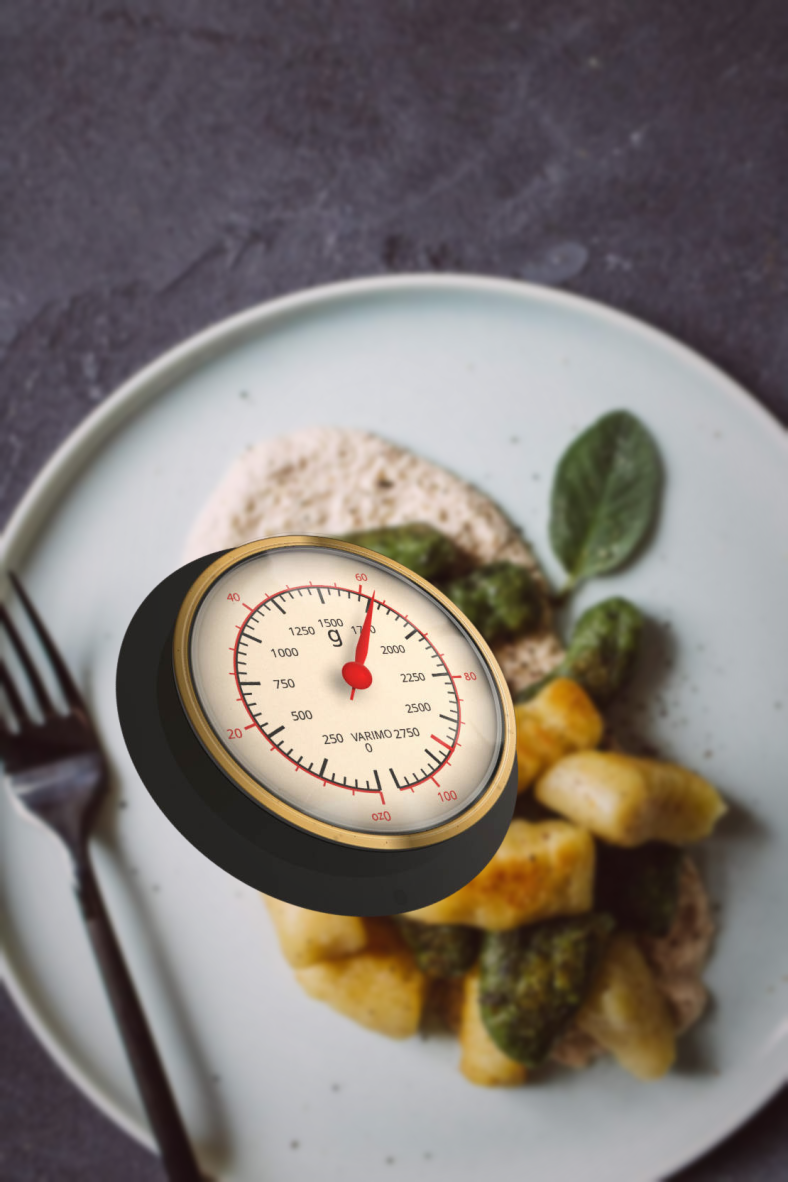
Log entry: 1750 g
